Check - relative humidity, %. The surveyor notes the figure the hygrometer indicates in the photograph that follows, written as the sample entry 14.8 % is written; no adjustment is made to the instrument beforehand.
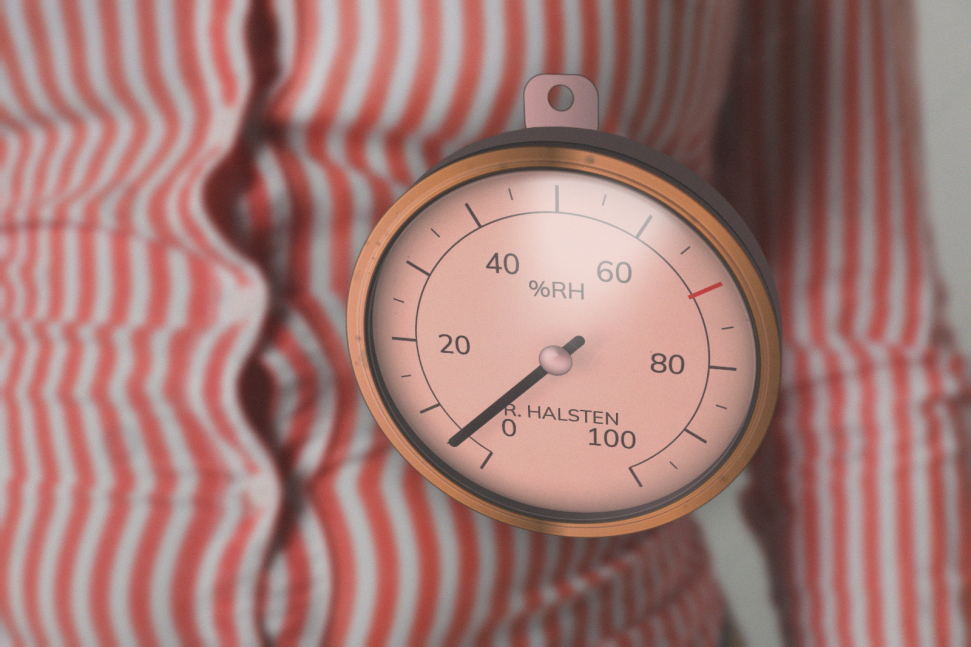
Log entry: 5 %
